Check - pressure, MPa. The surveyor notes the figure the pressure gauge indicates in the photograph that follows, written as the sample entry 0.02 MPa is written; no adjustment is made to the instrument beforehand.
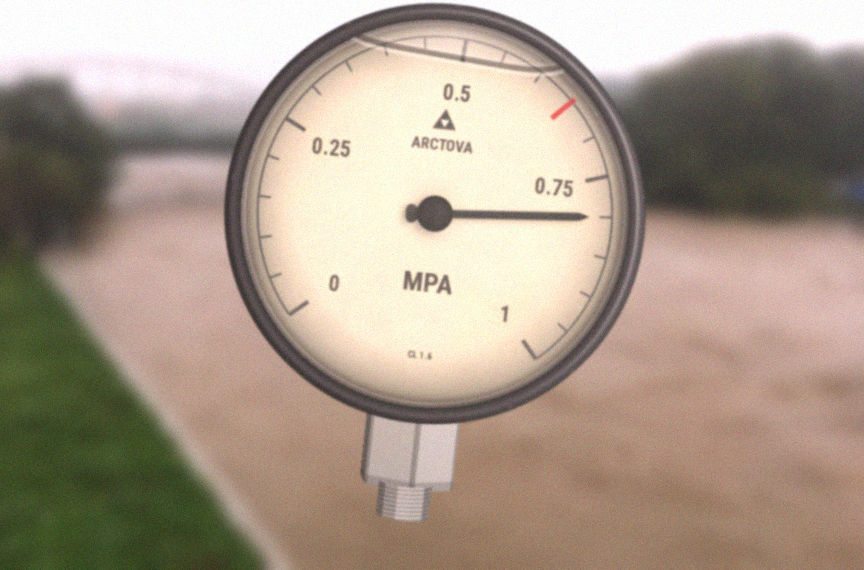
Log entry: 0.8 MPa
